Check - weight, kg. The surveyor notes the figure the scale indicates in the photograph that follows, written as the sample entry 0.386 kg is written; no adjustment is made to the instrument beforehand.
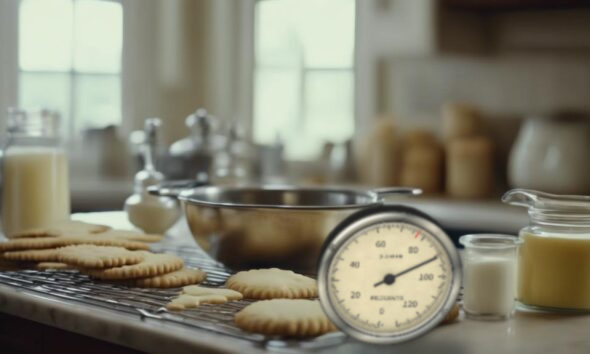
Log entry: 90 kg
